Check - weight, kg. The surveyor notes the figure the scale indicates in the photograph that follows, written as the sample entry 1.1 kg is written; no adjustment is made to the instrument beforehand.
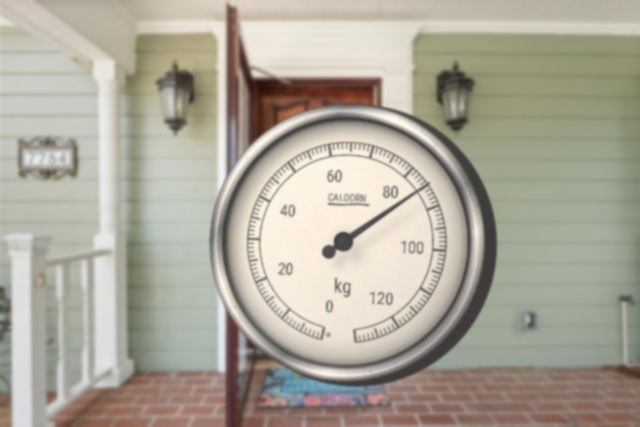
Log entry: 85 kg
